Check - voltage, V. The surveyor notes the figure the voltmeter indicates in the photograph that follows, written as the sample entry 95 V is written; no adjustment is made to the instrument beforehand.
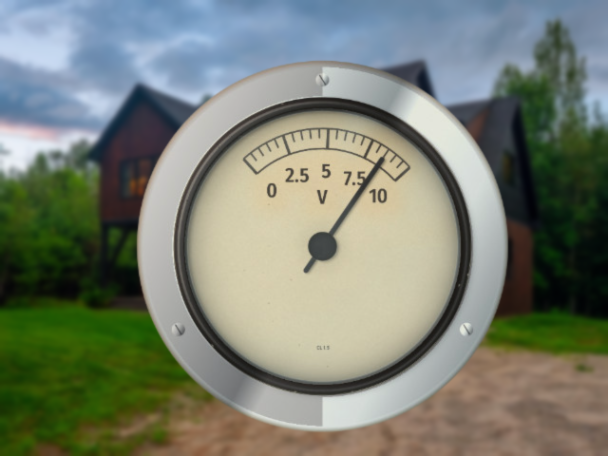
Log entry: 8.5 V
